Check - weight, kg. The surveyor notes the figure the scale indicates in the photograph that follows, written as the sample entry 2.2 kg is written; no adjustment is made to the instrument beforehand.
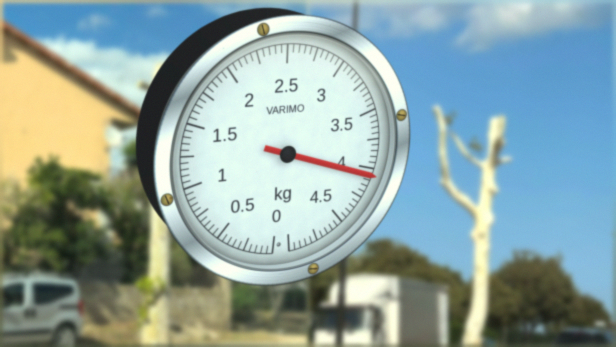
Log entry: 4.05 kg
